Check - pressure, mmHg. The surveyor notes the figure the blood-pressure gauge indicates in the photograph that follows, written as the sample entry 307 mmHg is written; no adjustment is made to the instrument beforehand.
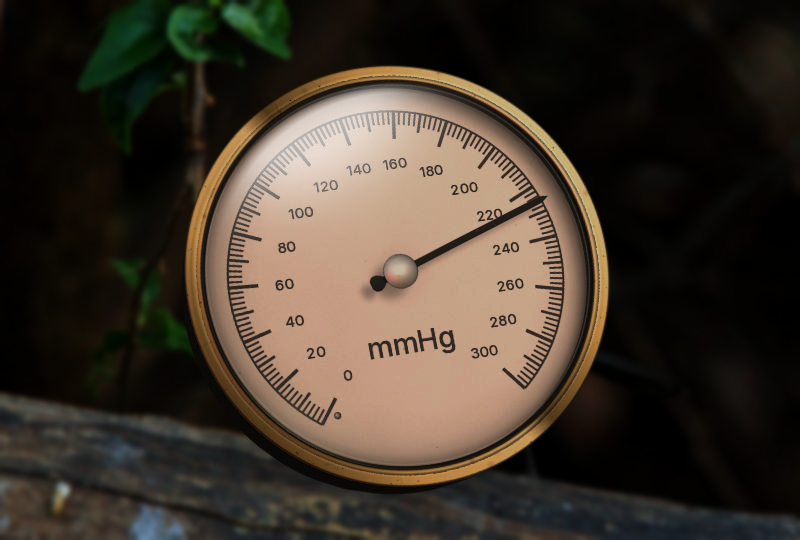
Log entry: 226 mmHg
